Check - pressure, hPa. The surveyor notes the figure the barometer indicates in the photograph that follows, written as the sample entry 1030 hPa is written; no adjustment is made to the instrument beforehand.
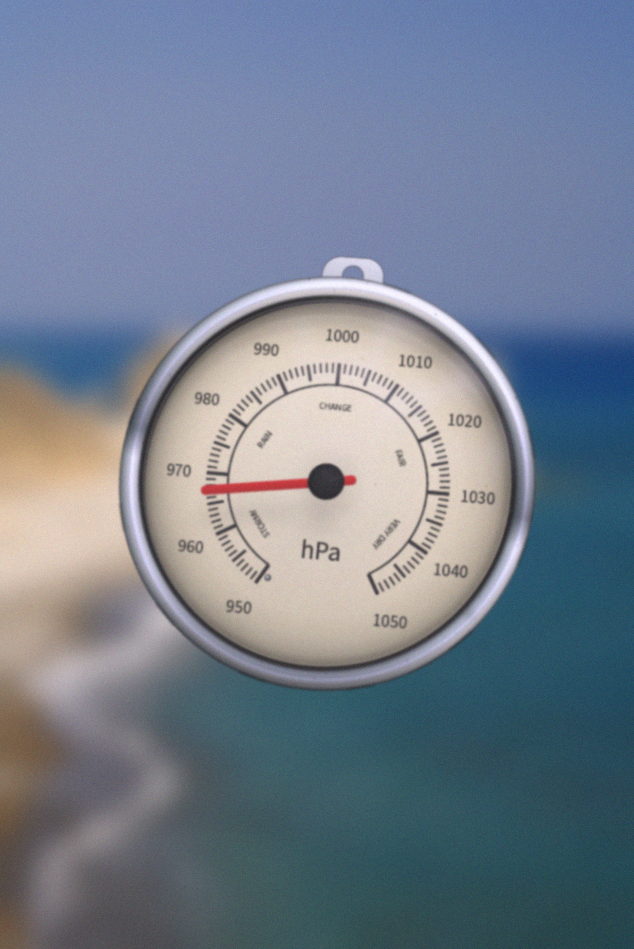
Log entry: 967 hPa
